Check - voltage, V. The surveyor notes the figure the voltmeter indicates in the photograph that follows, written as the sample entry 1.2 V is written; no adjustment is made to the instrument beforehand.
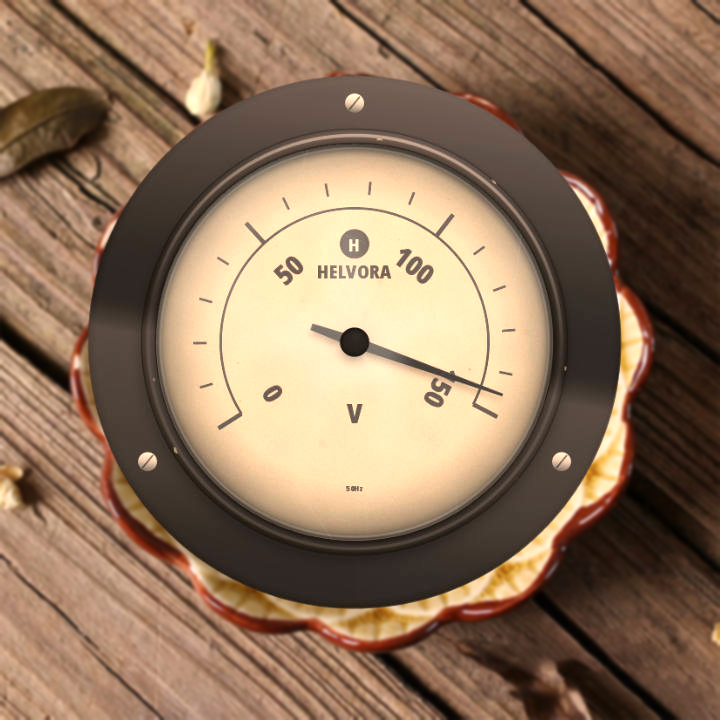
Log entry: 145 V
